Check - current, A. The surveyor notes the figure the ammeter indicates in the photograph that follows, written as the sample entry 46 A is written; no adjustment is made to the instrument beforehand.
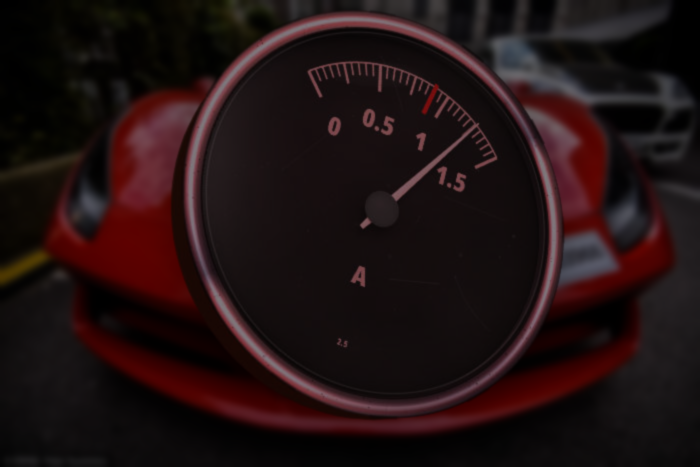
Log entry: 1.25 A
